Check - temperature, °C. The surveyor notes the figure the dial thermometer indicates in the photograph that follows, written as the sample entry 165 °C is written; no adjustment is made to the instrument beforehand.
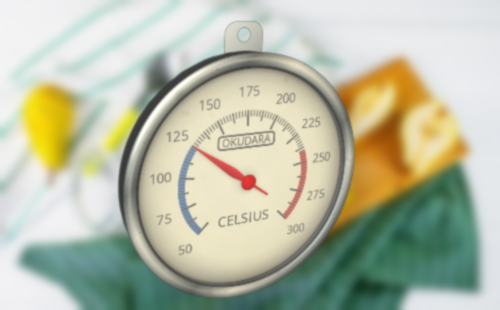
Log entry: 125 °C
